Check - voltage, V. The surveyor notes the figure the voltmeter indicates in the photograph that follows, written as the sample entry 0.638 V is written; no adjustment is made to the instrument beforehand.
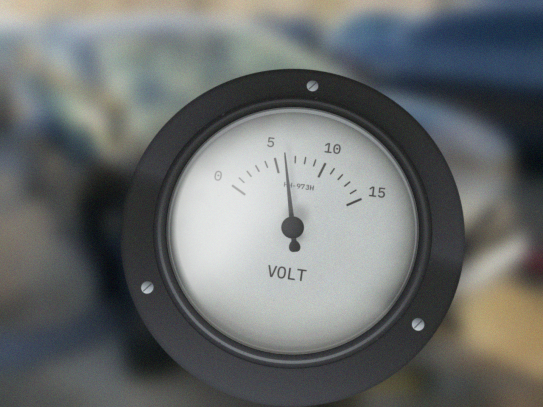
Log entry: 6 V
